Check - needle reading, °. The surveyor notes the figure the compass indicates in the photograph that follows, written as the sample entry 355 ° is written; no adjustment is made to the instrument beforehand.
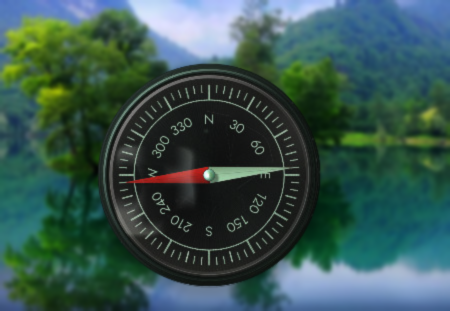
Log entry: 265 °
